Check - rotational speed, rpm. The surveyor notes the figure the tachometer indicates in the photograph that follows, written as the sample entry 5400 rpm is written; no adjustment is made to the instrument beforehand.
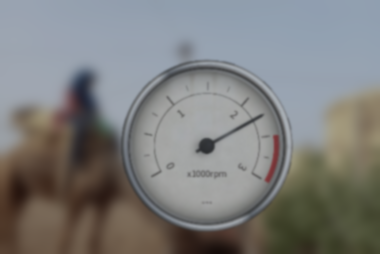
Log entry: 2250 rpm
